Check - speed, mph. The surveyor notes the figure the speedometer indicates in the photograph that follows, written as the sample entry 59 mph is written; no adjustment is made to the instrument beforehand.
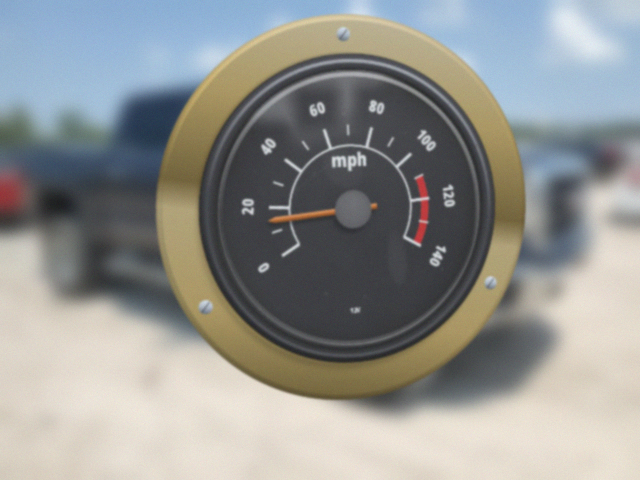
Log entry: 15 mph
